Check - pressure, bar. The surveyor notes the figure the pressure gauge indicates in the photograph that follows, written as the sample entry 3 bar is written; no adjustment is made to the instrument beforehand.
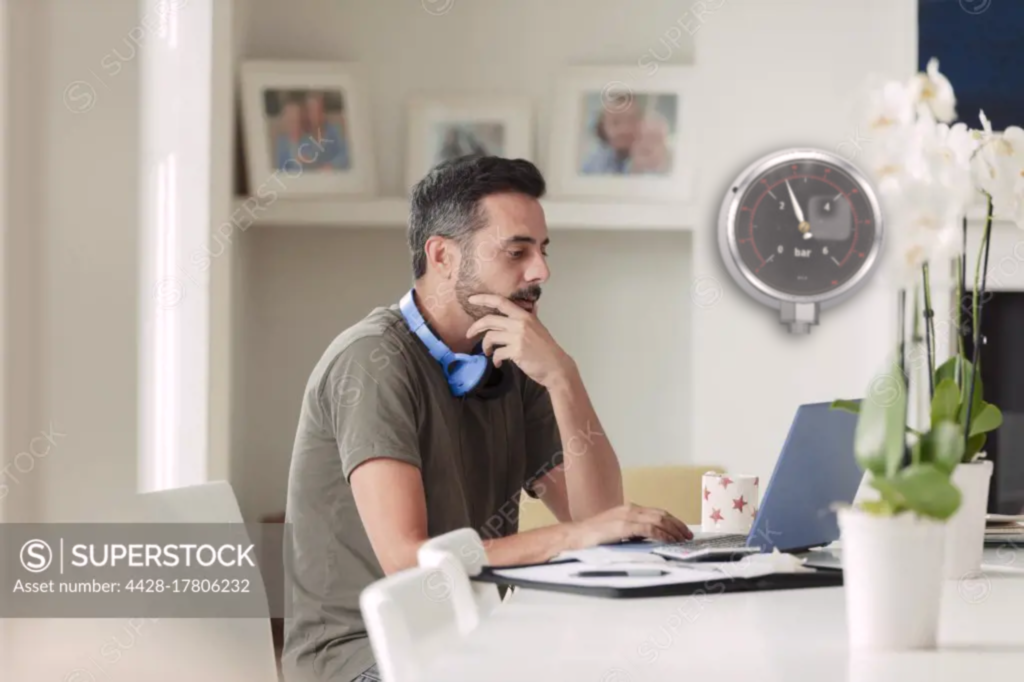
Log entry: 2.5 bar
